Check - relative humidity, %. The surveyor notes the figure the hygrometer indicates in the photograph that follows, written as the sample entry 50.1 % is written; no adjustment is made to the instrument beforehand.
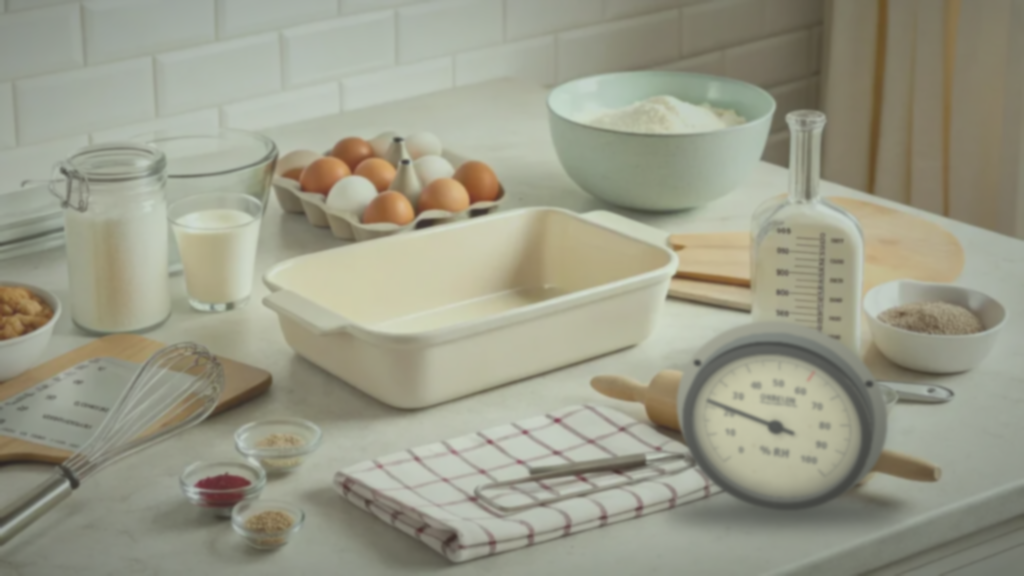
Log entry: 22.5 %
